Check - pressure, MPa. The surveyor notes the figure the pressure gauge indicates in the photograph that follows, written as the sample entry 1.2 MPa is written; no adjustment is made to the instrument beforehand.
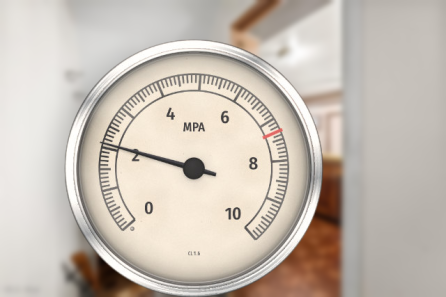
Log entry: 2.1 MPa
